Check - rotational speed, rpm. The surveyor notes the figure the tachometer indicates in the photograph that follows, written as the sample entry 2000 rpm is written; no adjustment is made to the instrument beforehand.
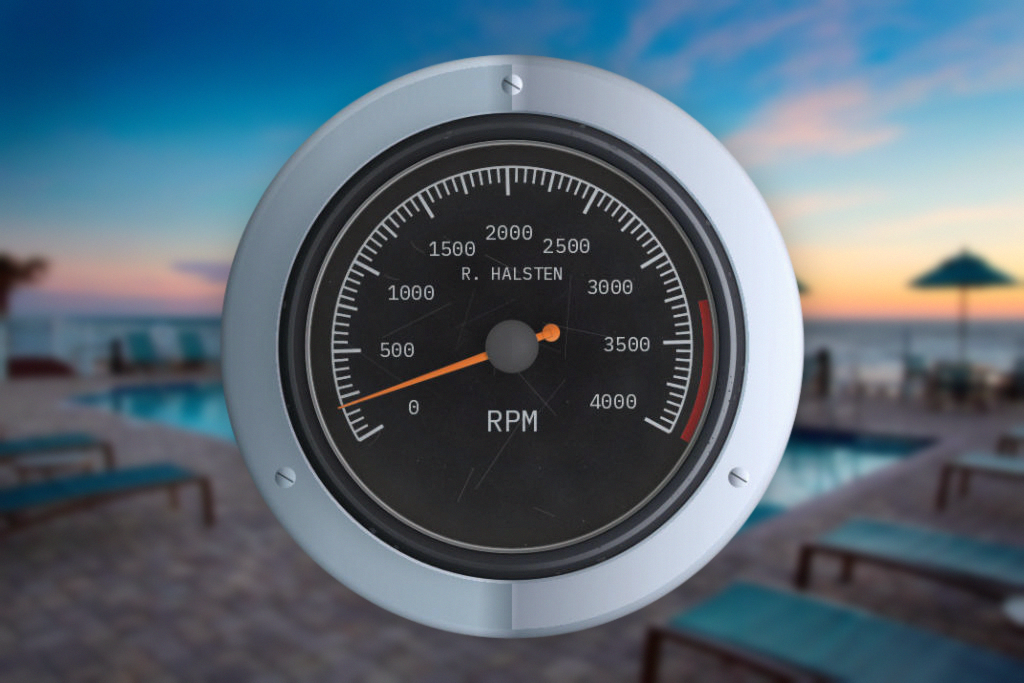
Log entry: 200 rpm
